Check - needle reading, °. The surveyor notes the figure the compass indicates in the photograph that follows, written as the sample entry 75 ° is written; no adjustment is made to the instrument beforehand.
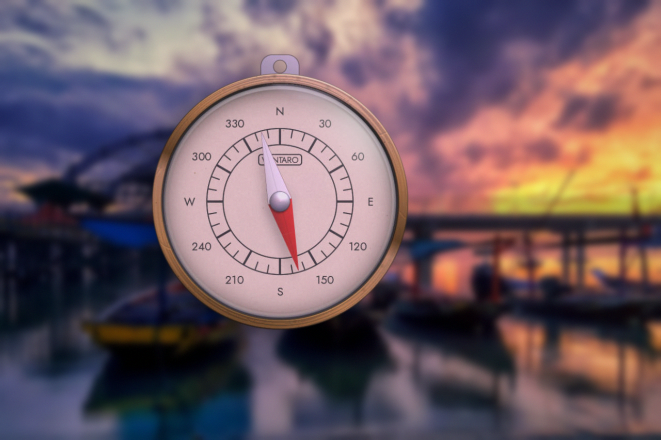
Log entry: 165 °
